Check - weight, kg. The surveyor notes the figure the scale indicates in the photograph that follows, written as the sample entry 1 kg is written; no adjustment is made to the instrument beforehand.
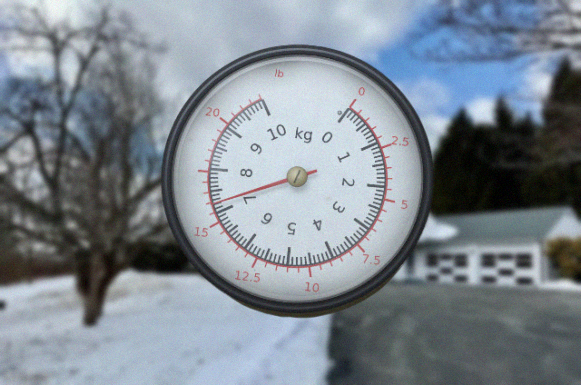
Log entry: 7.2 kg
